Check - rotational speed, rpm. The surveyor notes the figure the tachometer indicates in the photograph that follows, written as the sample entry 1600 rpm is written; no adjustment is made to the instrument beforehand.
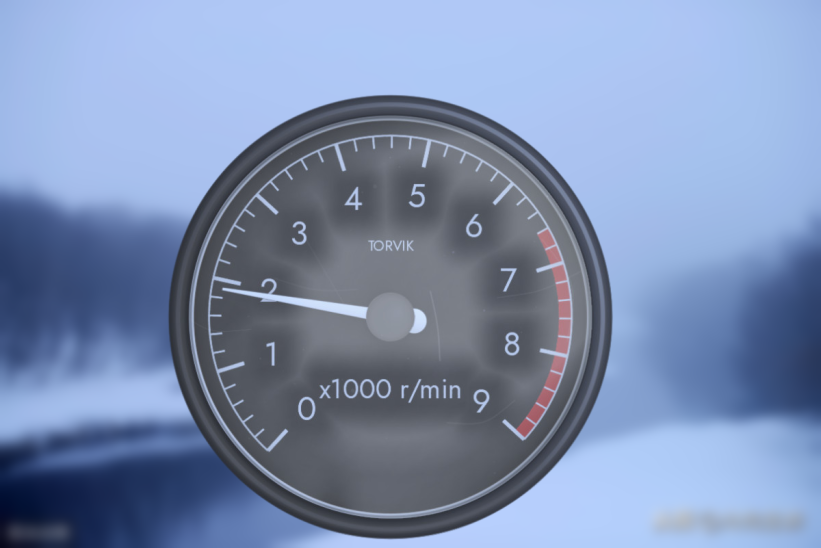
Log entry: 1900 rpm
